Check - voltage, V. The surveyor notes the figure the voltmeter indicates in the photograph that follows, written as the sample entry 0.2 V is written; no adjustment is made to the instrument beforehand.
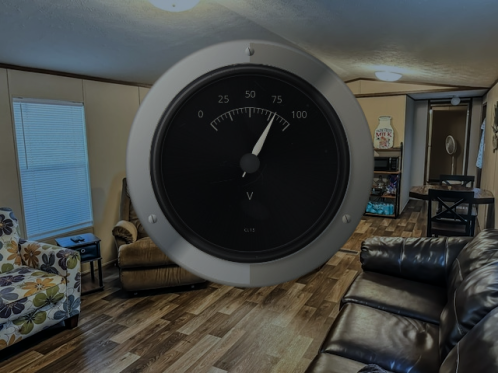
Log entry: 80 V
